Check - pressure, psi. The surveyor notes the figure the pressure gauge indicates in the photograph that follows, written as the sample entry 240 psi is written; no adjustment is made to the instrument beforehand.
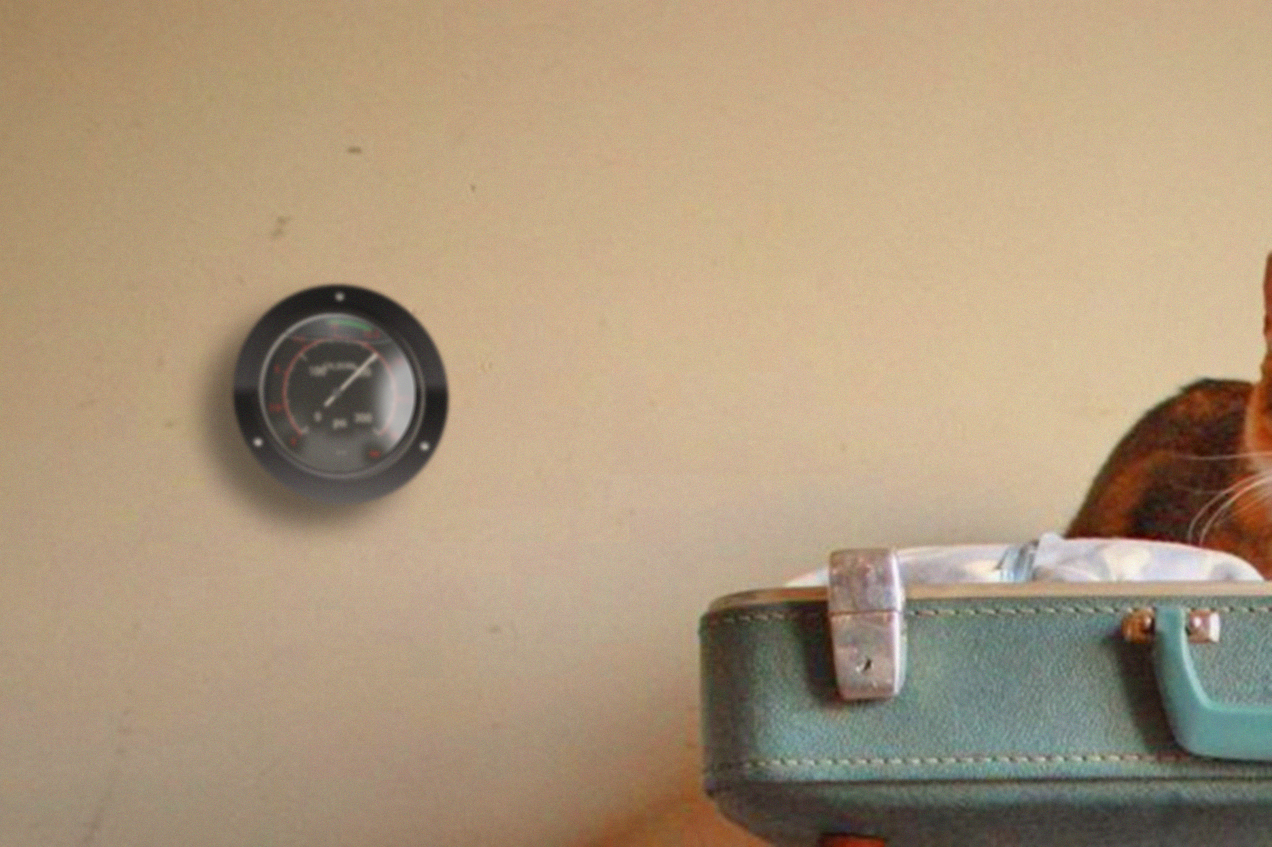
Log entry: 200 psi
